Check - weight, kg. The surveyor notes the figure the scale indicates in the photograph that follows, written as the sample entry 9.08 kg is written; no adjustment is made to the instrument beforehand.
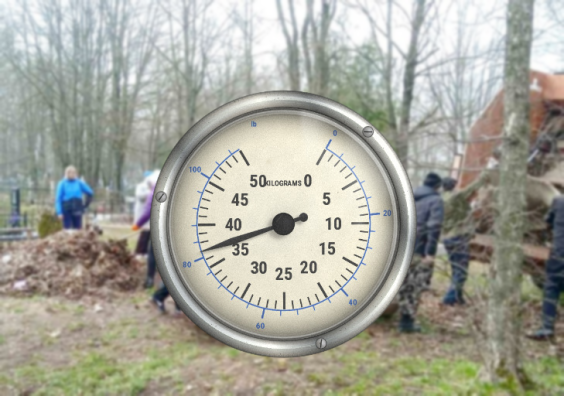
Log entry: 37 kg
